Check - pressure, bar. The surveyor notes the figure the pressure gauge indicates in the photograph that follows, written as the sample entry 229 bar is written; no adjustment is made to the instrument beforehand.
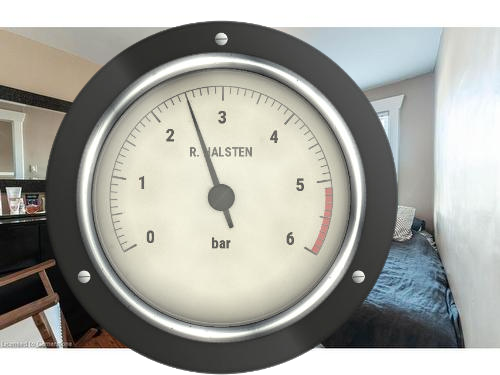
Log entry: 2.5 bar
